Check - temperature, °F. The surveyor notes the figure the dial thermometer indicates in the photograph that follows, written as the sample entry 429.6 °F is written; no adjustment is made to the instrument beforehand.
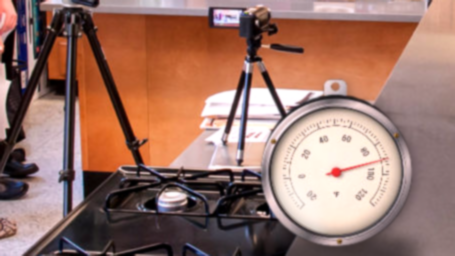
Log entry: 90 °F
